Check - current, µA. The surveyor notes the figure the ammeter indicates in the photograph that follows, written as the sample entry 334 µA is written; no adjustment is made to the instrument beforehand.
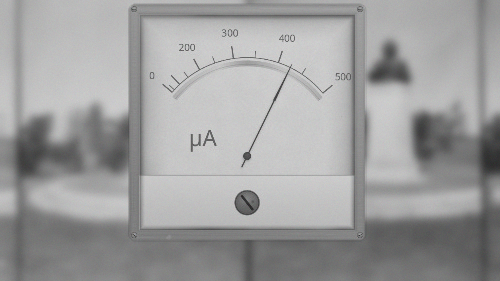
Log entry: 425 µA
